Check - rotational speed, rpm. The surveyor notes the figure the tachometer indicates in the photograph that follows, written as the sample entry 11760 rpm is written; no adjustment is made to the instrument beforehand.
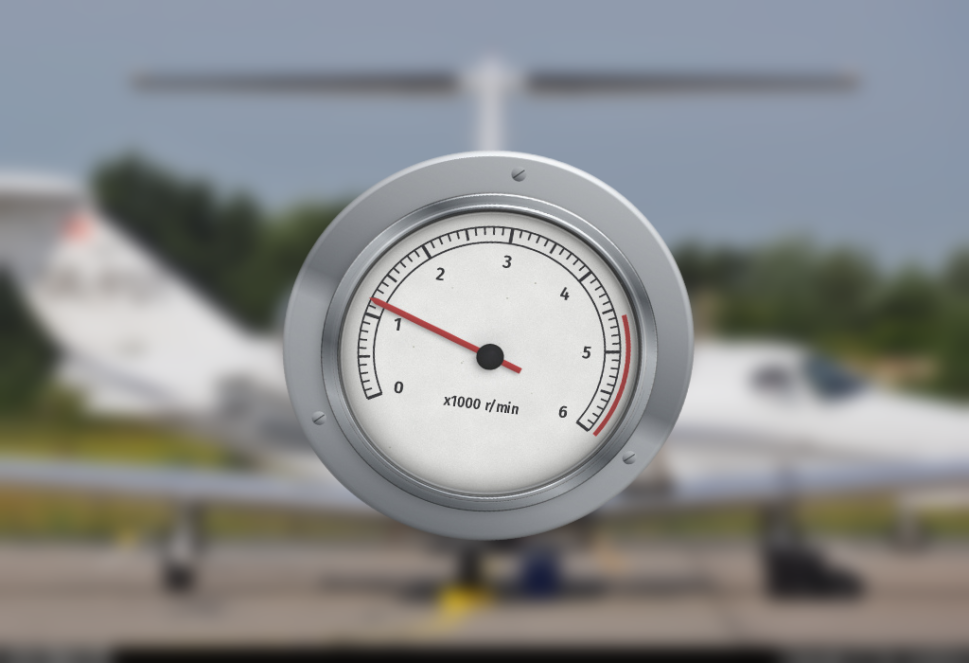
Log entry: 1200 rpm
